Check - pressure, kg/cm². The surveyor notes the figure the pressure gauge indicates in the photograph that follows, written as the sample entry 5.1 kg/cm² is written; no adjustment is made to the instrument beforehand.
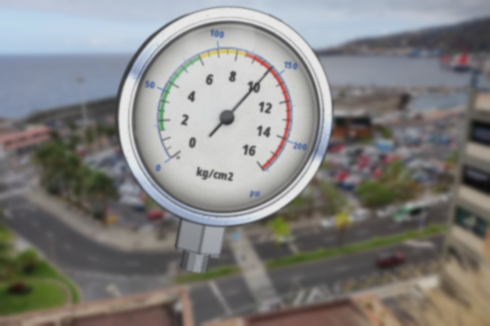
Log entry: 10 kg/cm²
